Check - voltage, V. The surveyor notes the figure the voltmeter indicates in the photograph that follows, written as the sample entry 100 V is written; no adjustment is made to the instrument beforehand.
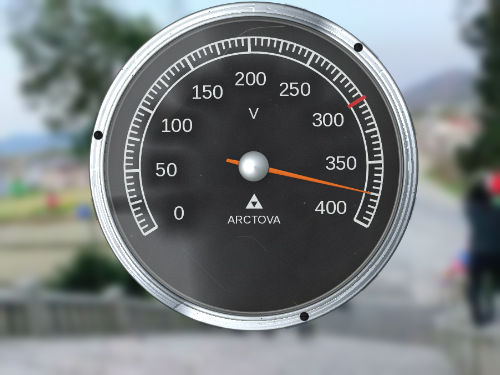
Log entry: 375 V
